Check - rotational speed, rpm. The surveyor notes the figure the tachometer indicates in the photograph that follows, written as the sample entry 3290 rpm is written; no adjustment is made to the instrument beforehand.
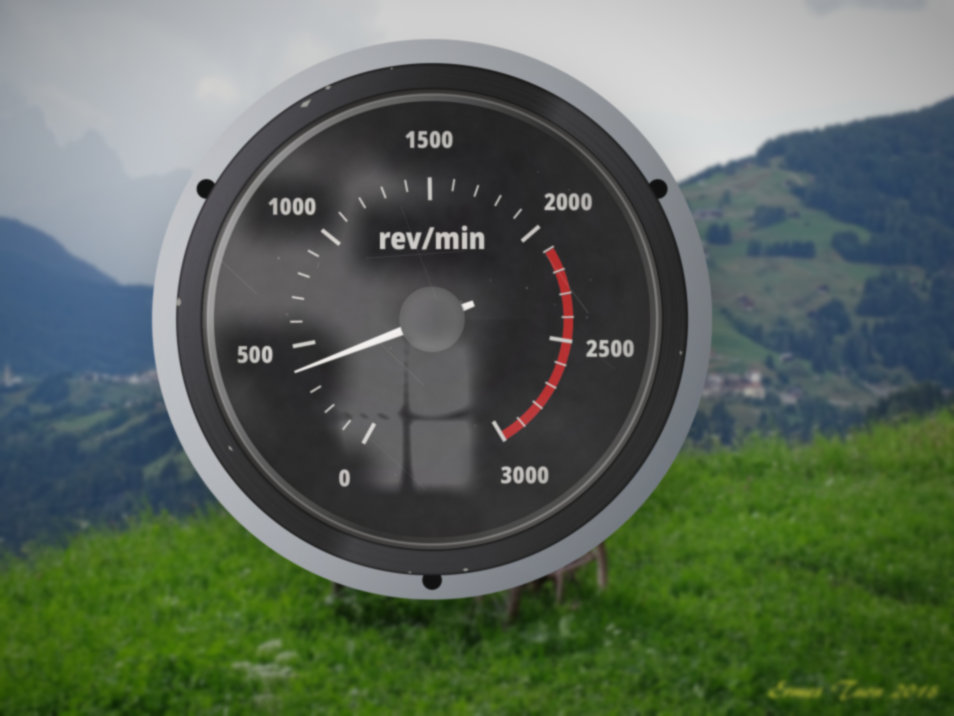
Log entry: 400 rpm
